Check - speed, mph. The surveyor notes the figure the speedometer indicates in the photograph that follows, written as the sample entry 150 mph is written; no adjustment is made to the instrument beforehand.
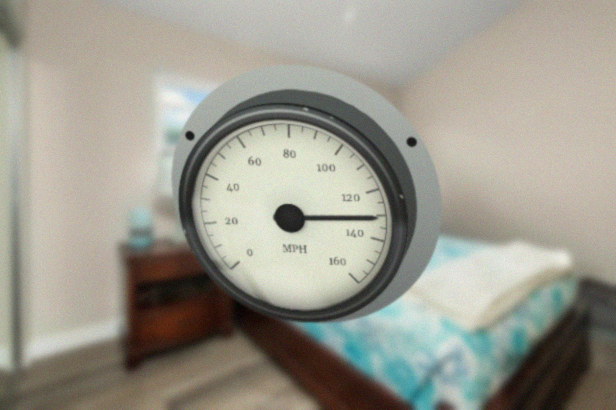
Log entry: 130 mph
